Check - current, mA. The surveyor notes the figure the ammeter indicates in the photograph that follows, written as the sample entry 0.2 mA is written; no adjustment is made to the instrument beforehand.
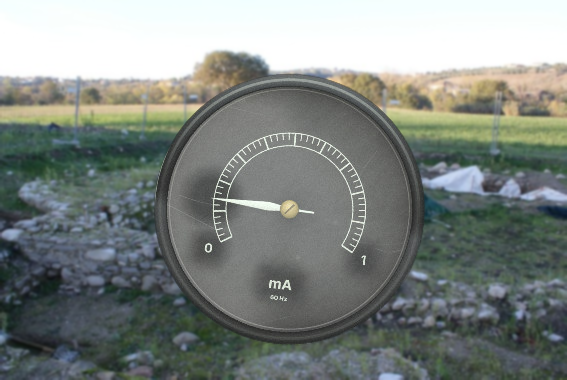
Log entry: 0.14 mA
